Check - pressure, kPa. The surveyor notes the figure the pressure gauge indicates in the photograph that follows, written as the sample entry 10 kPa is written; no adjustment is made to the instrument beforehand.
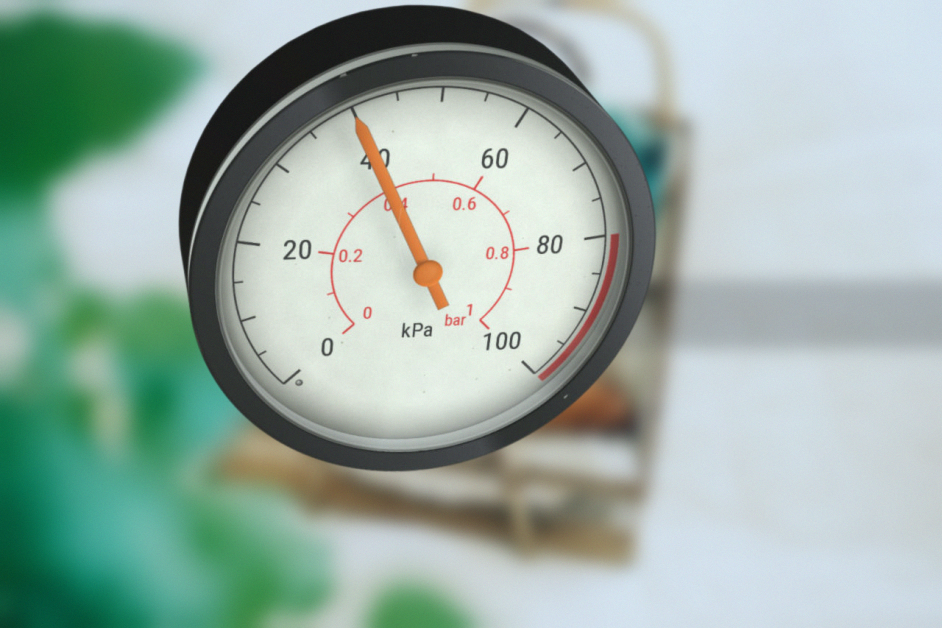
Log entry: 40 kPa
